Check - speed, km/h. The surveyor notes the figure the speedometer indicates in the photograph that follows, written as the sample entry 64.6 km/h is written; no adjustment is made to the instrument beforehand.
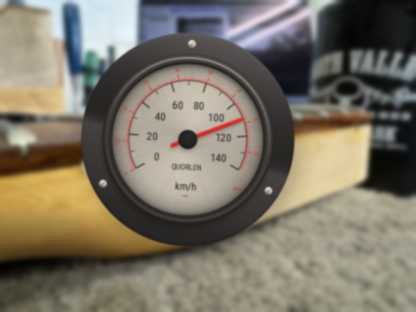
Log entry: 110 km/h
